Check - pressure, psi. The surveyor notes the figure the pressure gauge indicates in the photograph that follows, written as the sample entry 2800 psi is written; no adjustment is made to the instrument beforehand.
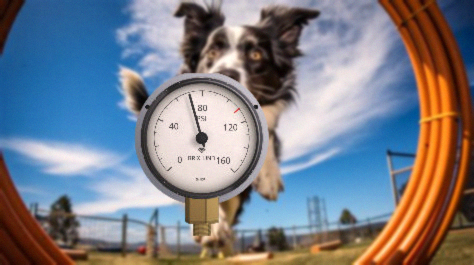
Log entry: 70 psi
